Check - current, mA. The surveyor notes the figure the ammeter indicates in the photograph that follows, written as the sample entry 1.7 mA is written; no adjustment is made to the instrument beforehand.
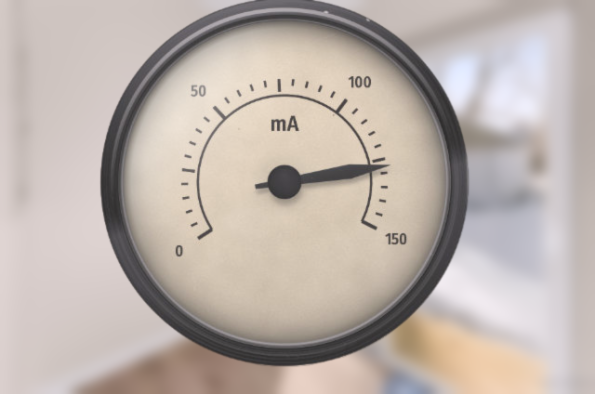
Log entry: 127.5 mA
